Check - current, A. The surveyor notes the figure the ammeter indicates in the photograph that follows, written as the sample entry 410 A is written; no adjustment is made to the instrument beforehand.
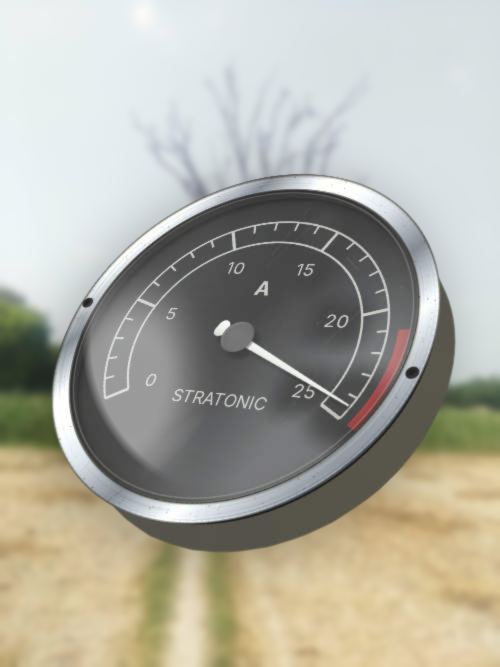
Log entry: 24.5 A
